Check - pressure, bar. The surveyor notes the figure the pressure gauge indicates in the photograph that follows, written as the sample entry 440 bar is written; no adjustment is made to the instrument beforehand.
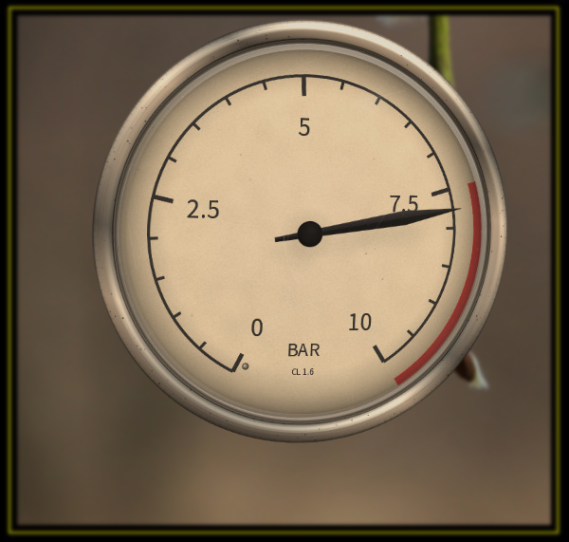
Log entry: 7.75 bar
